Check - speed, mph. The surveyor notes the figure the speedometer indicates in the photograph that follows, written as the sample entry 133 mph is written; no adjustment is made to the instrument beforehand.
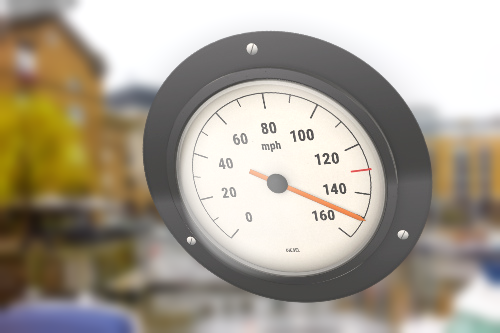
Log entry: 150 mph
